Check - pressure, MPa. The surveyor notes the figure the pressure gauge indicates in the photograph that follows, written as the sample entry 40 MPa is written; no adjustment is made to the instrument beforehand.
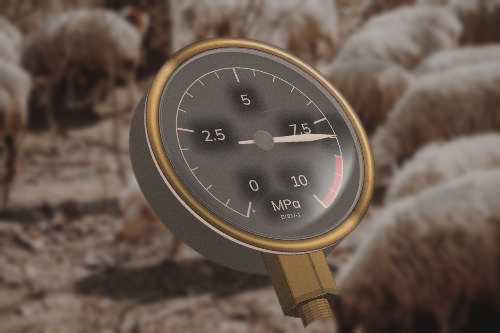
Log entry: 8 MPa
